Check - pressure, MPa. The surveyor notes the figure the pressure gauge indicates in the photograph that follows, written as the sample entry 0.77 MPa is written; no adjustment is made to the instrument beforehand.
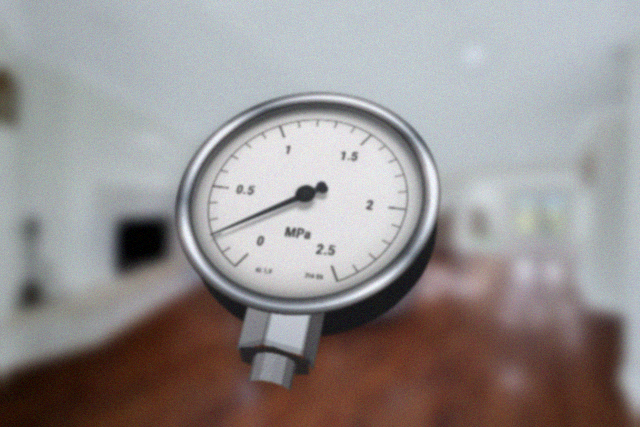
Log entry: 0.2 MPa
